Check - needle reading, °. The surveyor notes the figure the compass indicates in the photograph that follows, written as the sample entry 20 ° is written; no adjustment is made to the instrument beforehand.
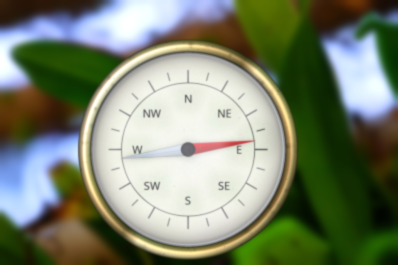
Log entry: 82.5 °
